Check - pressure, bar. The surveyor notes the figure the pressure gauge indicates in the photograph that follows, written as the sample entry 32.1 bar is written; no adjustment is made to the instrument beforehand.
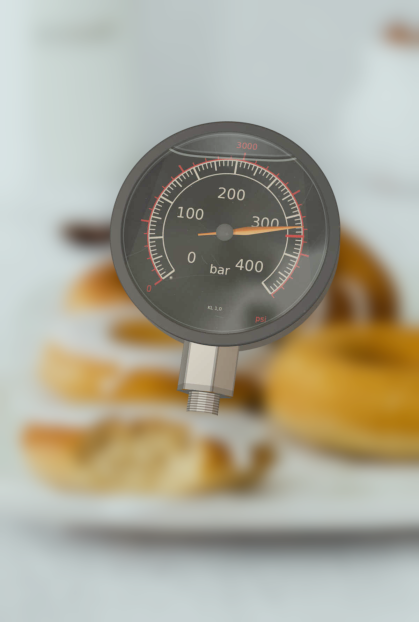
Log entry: 315 bar
